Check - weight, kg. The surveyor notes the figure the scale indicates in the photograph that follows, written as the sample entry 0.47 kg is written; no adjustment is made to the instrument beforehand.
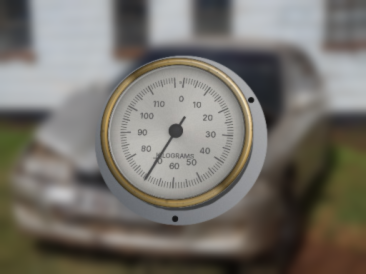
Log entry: 70 kg
